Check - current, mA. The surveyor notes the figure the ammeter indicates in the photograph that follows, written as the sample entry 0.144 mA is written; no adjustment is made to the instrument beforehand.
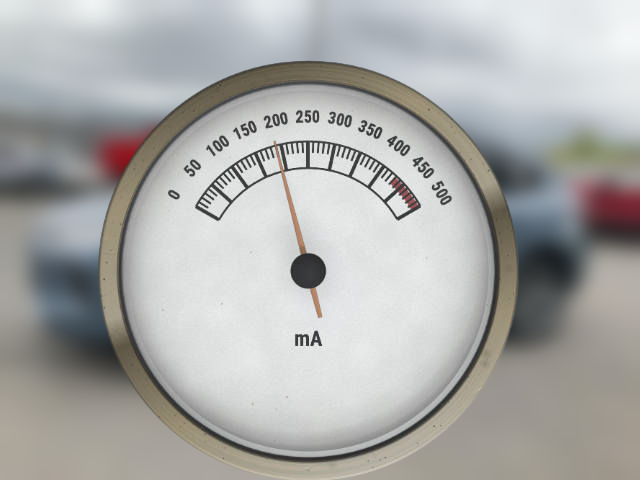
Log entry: 190 mA
